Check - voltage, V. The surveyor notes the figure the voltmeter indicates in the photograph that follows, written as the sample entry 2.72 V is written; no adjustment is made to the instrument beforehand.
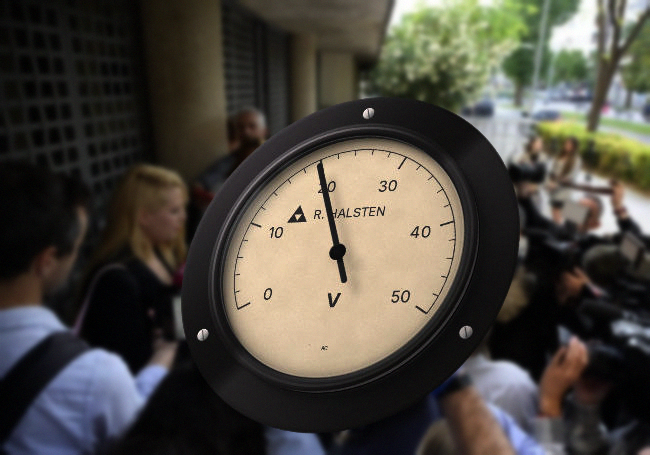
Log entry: 20 V
